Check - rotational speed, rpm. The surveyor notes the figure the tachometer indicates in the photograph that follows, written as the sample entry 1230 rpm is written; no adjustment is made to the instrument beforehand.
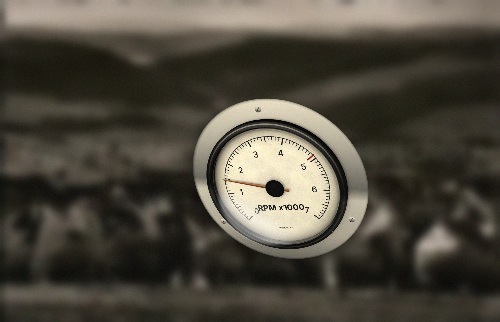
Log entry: 1500 rpm
